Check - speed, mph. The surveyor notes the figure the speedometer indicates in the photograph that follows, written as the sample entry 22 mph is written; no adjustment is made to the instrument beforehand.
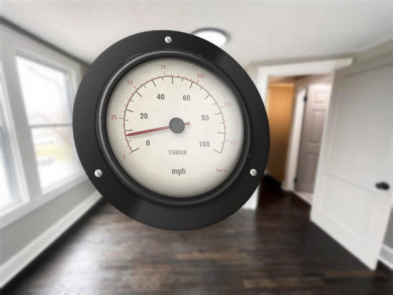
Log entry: 7.5 mph
